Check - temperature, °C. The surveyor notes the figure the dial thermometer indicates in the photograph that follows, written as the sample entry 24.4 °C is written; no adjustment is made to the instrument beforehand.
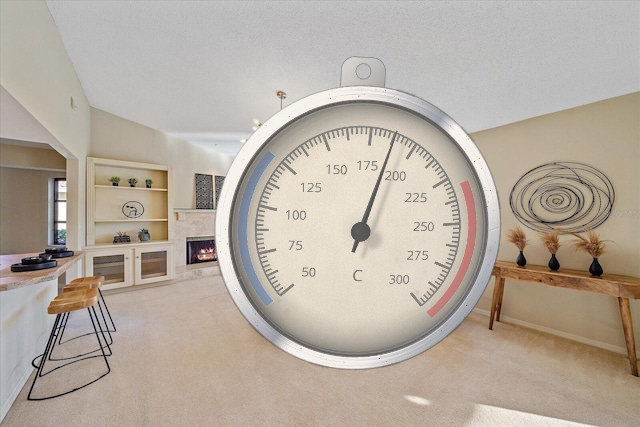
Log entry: 187.5 °C
